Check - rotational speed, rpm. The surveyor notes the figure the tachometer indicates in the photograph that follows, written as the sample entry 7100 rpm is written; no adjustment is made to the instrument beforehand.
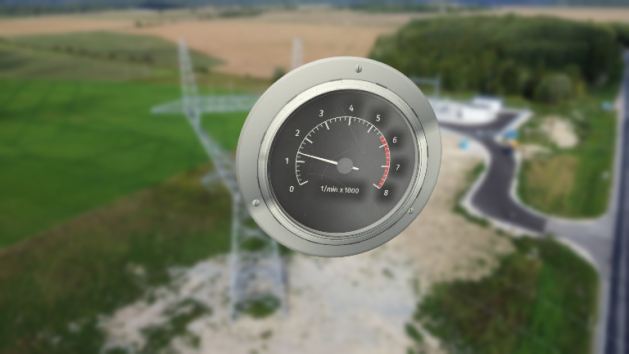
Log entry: 1400 rpm
